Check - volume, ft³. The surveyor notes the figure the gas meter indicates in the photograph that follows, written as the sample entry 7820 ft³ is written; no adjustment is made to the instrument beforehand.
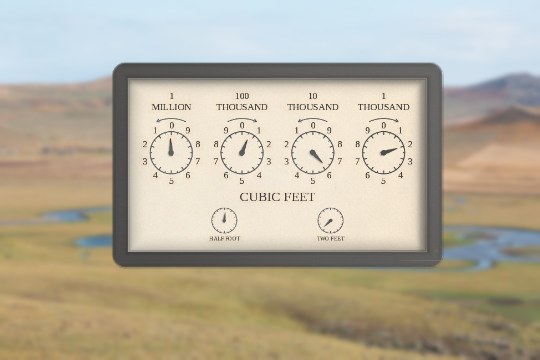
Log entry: 6200 ft³
